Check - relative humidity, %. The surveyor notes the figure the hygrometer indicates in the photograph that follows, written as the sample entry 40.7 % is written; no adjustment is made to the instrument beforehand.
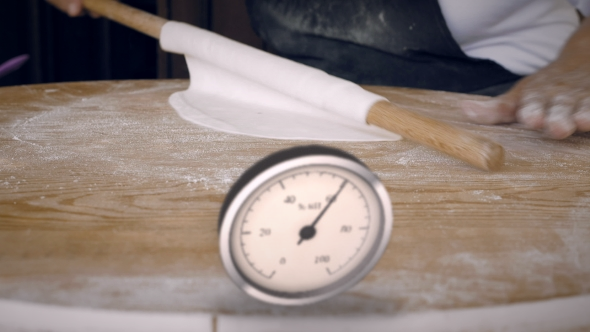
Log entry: 60 %
